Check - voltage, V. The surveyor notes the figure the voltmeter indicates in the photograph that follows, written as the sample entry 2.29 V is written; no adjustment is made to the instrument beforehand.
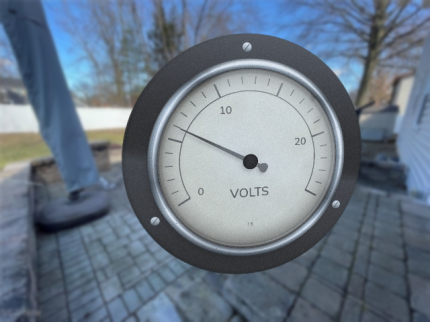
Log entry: 6 V
